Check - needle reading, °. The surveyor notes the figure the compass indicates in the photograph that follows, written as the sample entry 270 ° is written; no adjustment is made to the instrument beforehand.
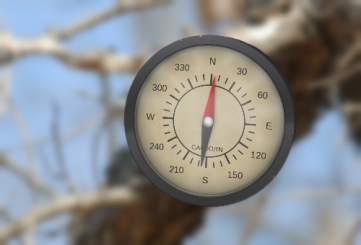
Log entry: 5 °
